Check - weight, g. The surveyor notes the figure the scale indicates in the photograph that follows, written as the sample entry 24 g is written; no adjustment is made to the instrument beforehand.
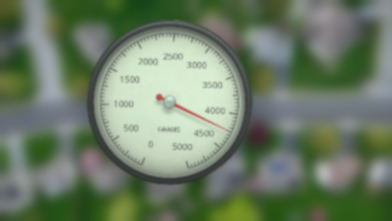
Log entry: 4250 g
